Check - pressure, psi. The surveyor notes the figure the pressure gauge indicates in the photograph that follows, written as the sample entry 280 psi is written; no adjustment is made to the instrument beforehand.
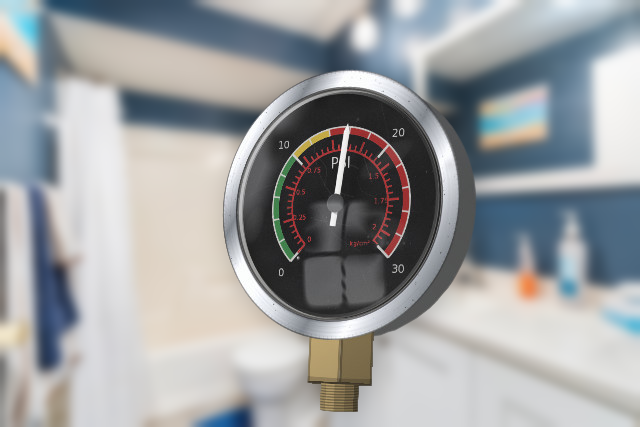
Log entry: 16 psi
